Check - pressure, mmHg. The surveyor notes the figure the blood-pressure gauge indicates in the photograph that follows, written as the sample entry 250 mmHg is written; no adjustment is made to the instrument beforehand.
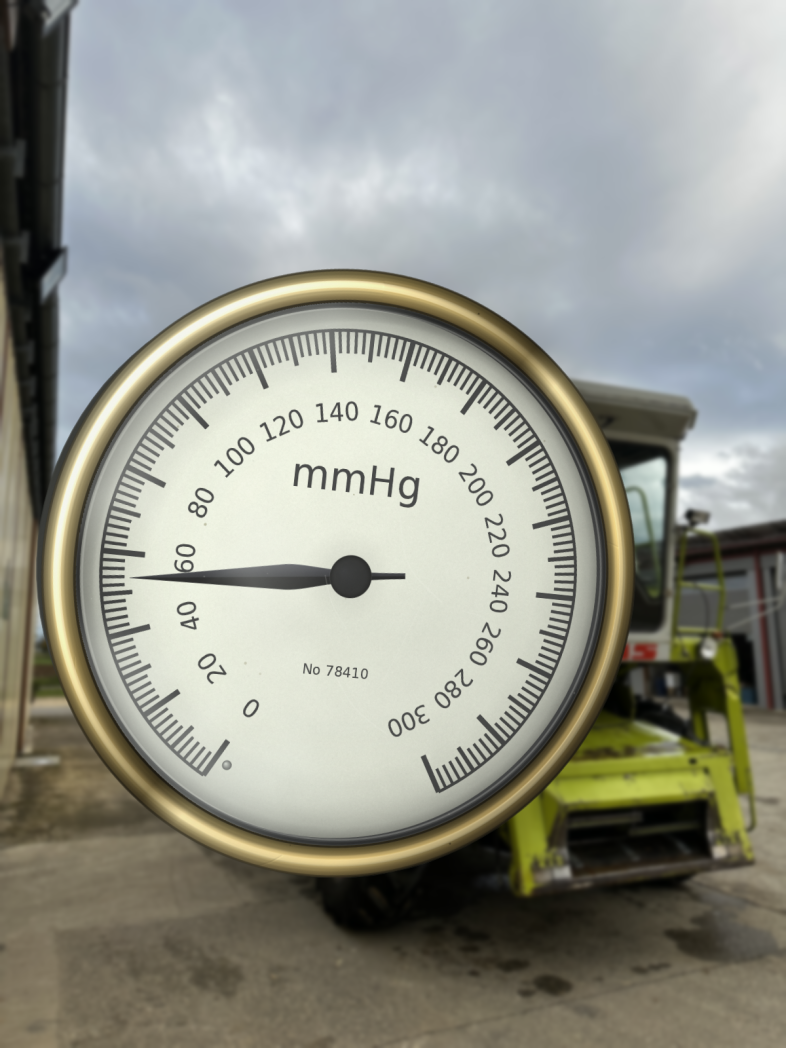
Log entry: 54 mmHg
